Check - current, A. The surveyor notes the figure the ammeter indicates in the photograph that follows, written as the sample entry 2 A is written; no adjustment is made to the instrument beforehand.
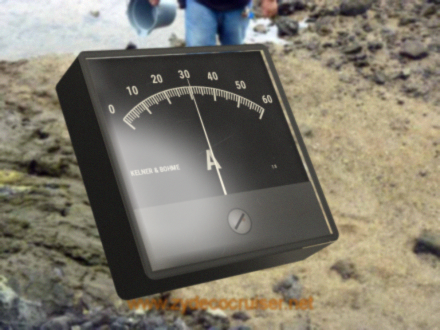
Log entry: 30 A
